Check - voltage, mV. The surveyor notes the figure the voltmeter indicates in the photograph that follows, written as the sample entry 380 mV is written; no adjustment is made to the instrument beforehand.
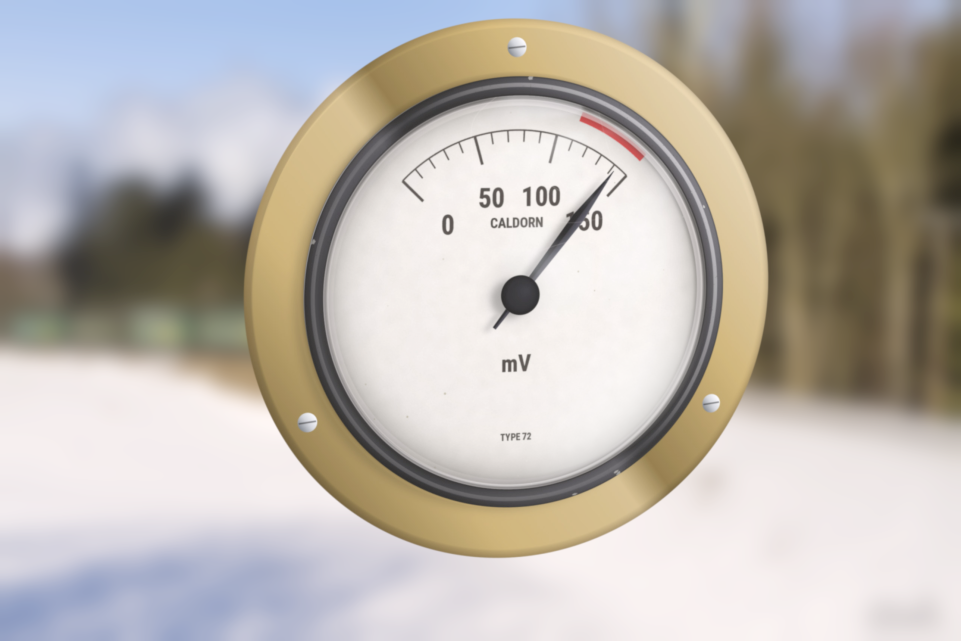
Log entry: 140 mV
